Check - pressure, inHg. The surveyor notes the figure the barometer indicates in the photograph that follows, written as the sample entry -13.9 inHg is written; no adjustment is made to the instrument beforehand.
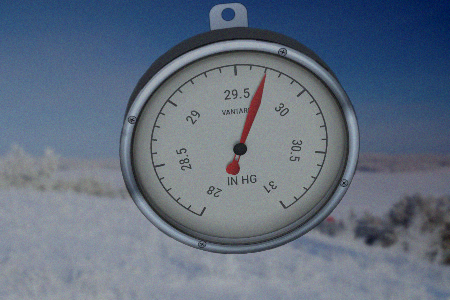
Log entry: 29.7 inHg
